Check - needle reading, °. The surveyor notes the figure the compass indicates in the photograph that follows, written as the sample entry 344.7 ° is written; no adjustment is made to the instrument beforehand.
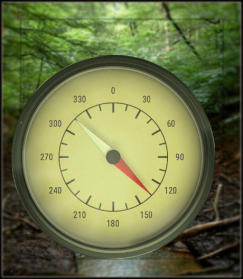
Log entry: 135 °
